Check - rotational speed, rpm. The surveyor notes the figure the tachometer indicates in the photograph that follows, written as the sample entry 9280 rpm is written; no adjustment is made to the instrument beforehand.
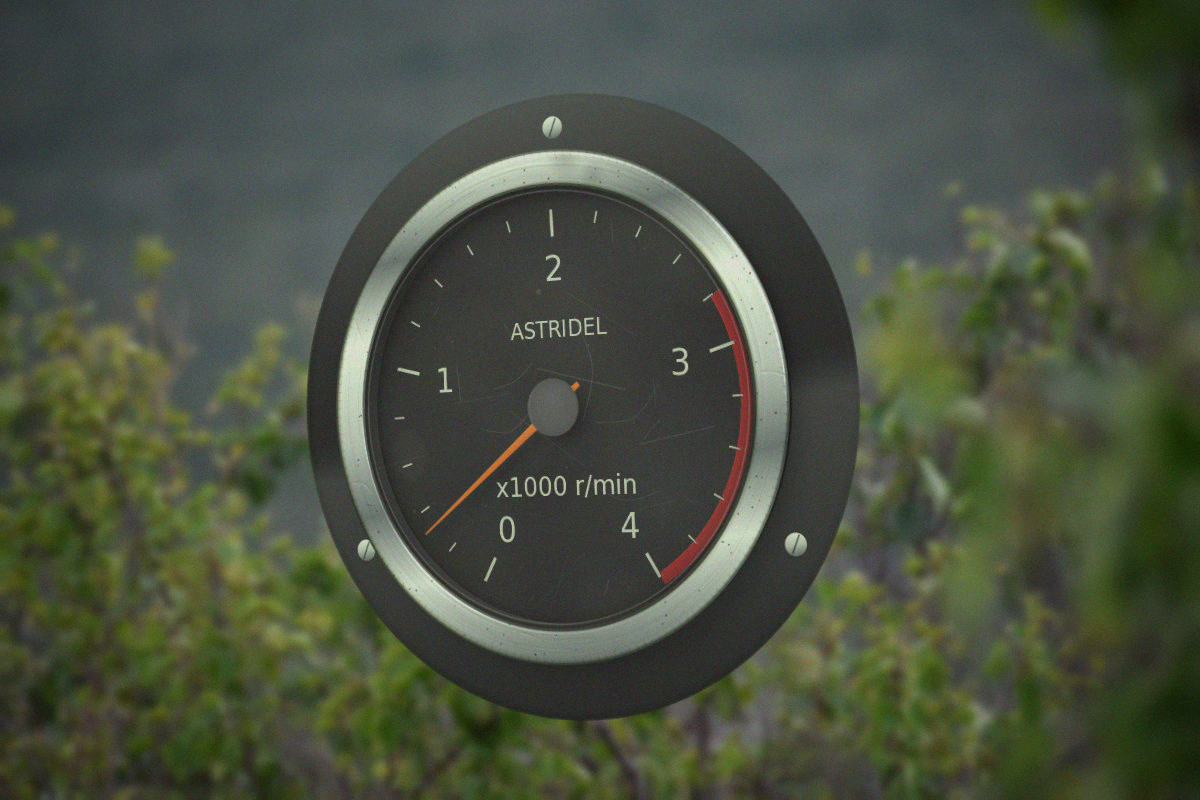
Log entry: 300 rpm
